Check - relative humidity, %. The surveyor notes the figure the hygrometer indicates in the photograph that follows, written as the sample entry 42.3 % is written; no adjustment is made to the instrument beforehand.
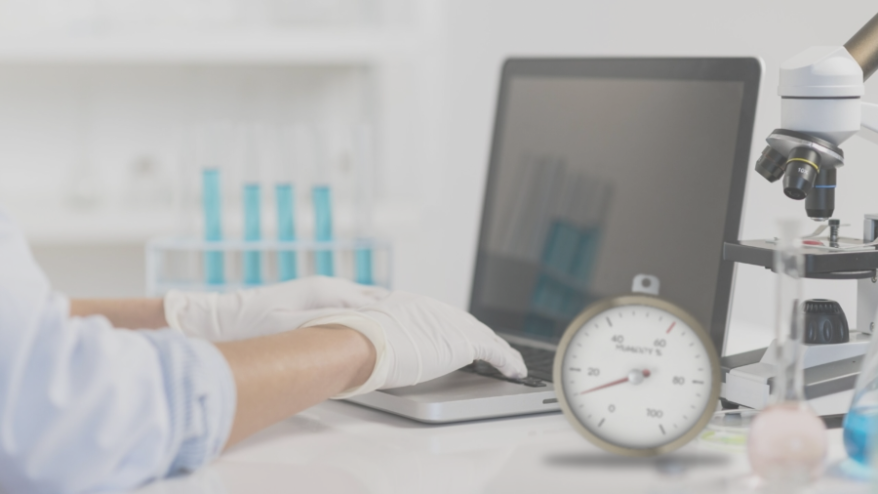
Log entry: 12 %
